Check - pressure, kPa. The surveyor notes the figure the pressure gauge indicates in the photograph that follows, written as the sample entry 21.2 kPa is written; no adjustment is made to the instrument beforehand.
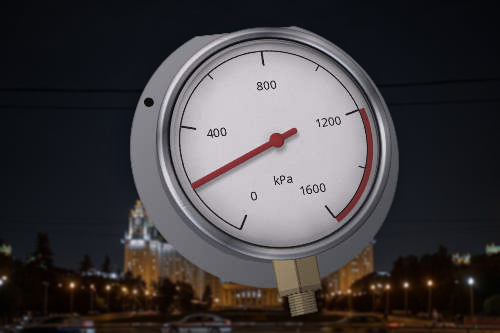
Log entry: 200 kPa
